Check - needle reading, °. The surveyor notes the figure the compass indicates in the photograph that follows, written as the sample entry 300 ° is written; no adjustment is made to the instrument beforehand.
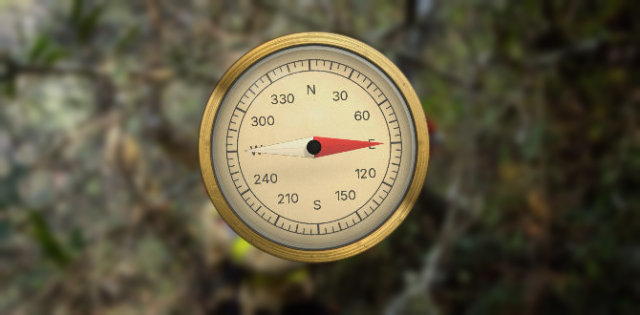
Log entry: 90 °
